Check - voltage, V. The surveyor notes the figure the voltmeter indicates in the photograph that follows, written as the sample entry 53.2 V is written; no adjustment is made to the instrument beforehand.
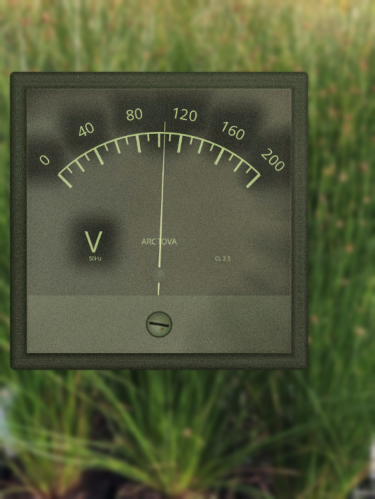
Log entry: 105 V
